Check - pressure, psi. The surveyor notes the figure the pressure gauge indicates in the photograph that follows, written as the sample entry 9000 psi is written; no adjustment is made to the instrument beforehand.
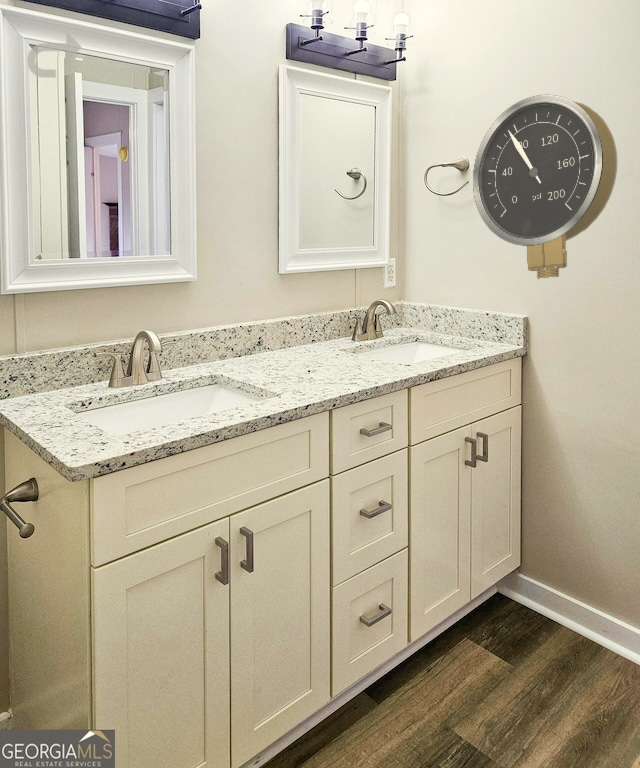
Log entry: 75 psi
